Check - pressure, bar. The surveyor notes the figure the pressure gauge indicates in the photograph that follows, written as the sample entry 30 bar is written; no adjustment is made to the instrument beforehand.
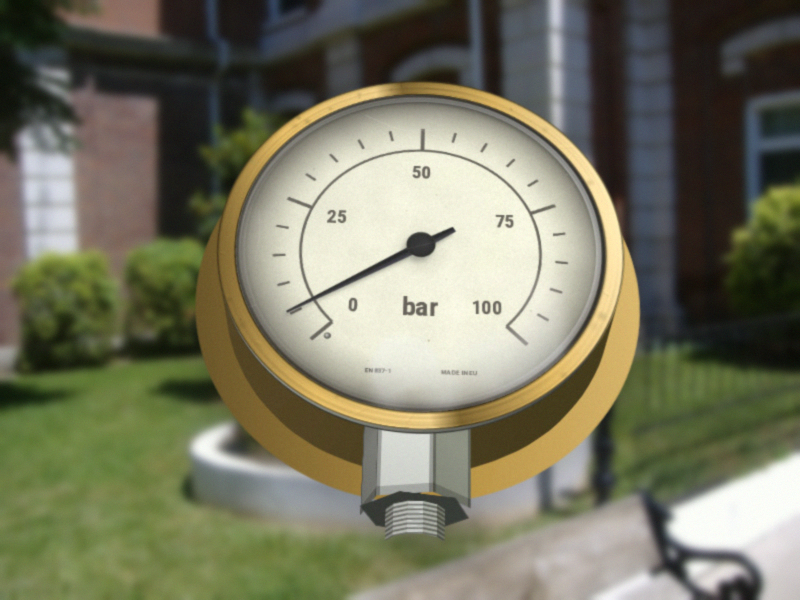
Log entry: 5 bar
